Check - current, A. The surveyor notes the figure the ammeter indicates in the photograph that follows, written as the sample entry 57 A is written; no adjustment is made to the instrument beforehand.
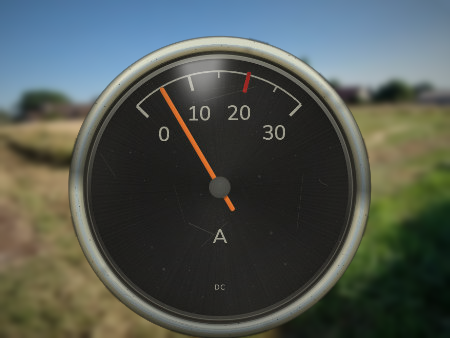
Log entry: 5 A
